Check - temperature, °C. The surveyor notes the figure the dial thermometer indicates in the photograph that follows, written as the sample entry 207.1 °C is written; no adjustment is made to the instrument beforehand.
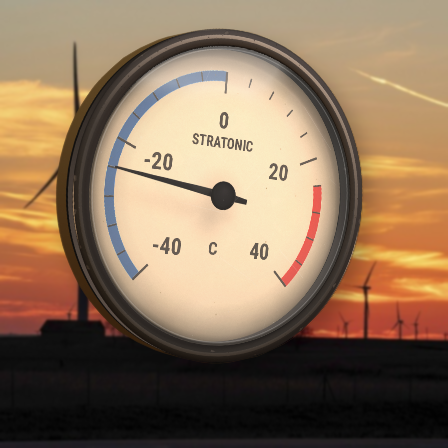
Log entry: -24 °C
